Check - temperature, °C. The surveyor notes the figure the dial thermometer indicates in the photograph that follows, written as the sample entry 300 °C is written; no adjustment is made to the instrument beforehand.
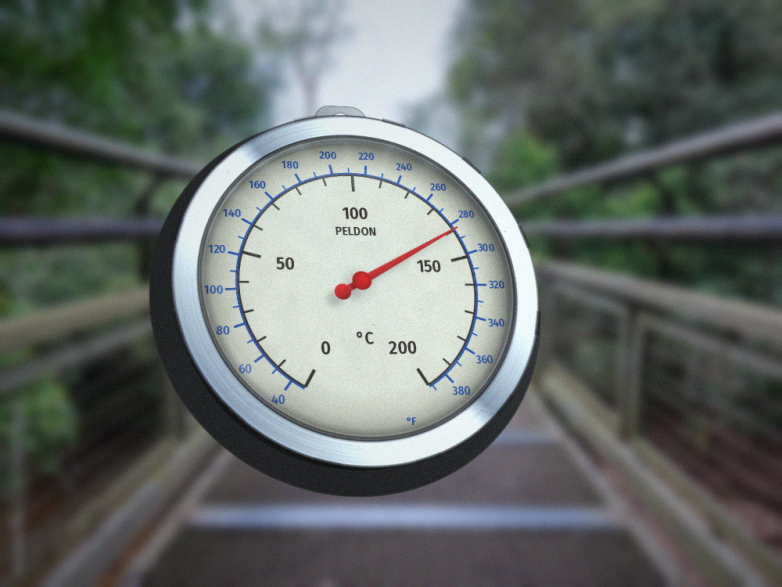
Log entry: 140 °C
